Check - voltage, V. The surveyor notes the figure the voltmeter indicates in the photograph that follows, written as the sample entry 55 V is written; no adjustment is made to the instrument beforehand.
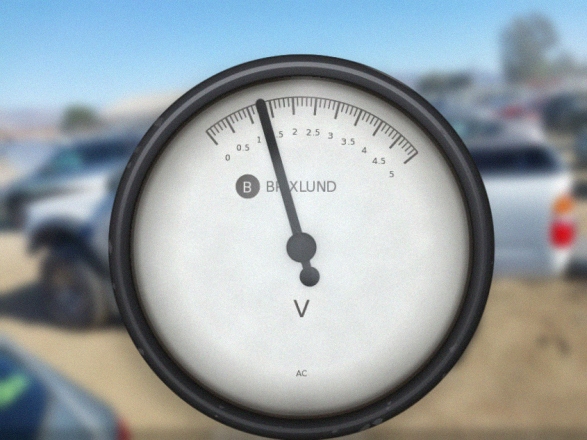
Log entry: 1.3 V
